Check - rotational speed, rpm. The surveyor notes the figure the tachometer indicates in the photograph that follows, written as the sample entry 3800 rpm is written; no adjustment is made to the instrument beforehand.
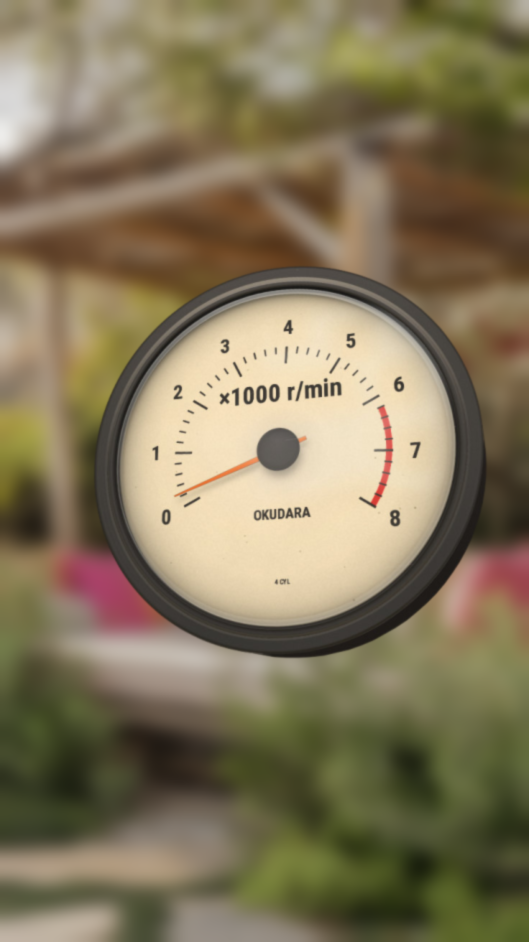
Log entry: 200 rpm
